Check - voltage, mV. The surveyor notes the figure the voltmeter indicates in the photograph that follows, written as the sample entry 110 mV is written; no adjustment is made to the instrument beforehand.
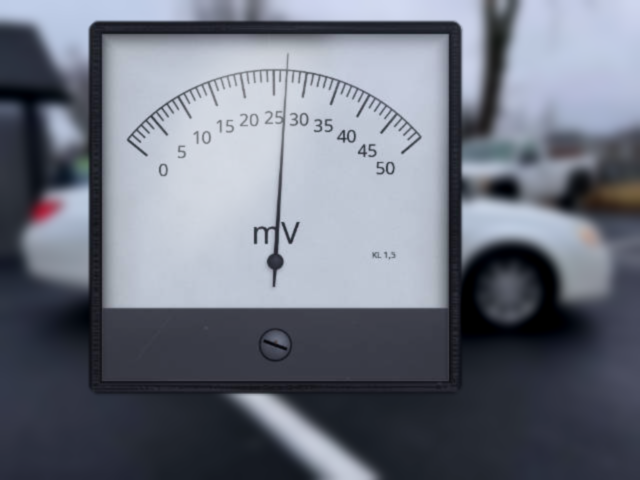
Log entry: 27 mV
